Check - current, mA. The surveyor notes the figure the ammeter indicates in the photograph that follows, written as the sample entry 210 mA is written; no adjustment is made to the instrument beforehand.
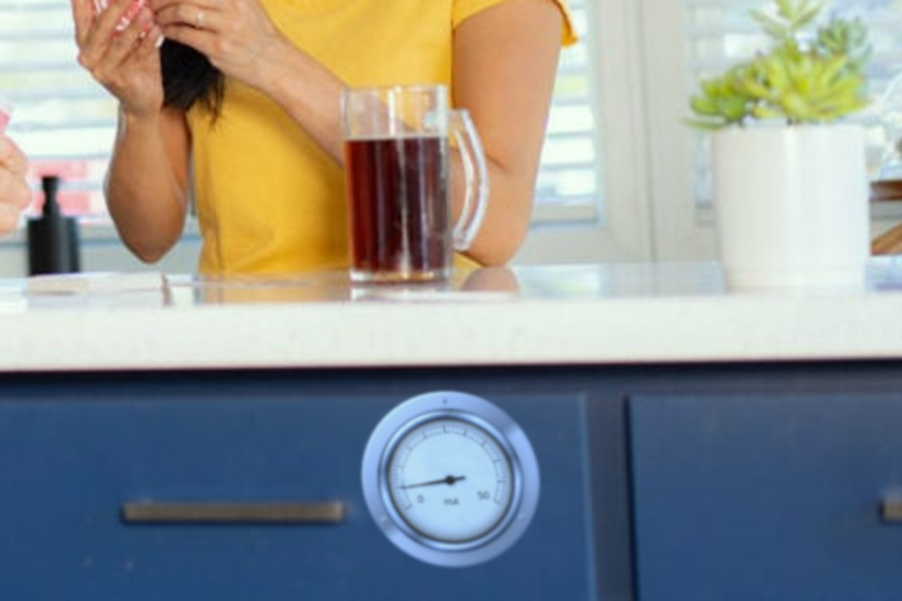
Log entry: 5 mA
